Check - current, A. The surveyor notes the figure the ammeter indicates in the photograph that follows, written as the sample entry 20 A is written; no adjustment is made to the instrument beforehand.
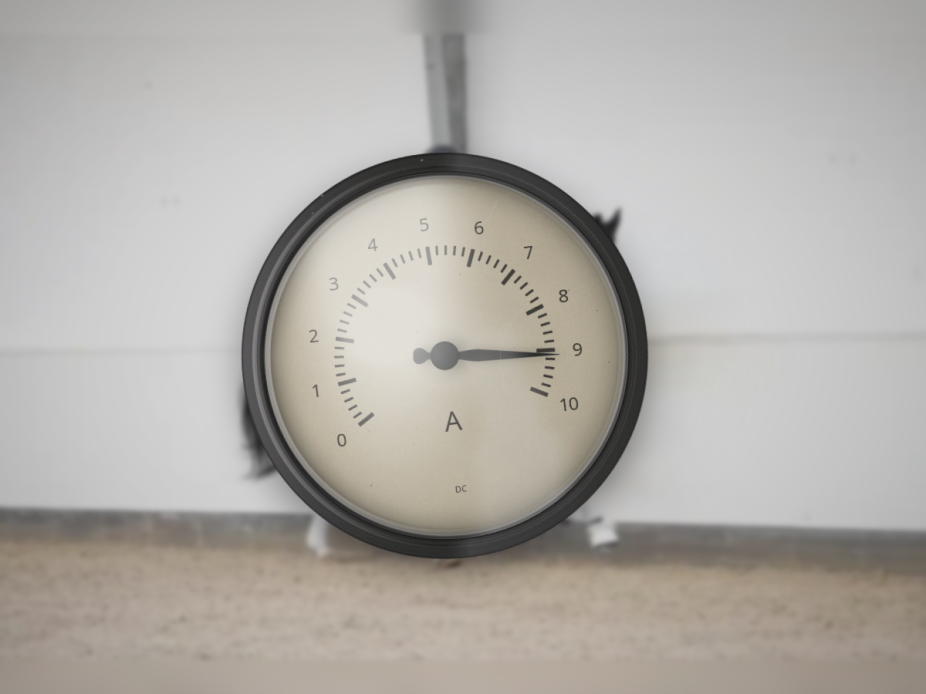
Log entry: 9.1 A
